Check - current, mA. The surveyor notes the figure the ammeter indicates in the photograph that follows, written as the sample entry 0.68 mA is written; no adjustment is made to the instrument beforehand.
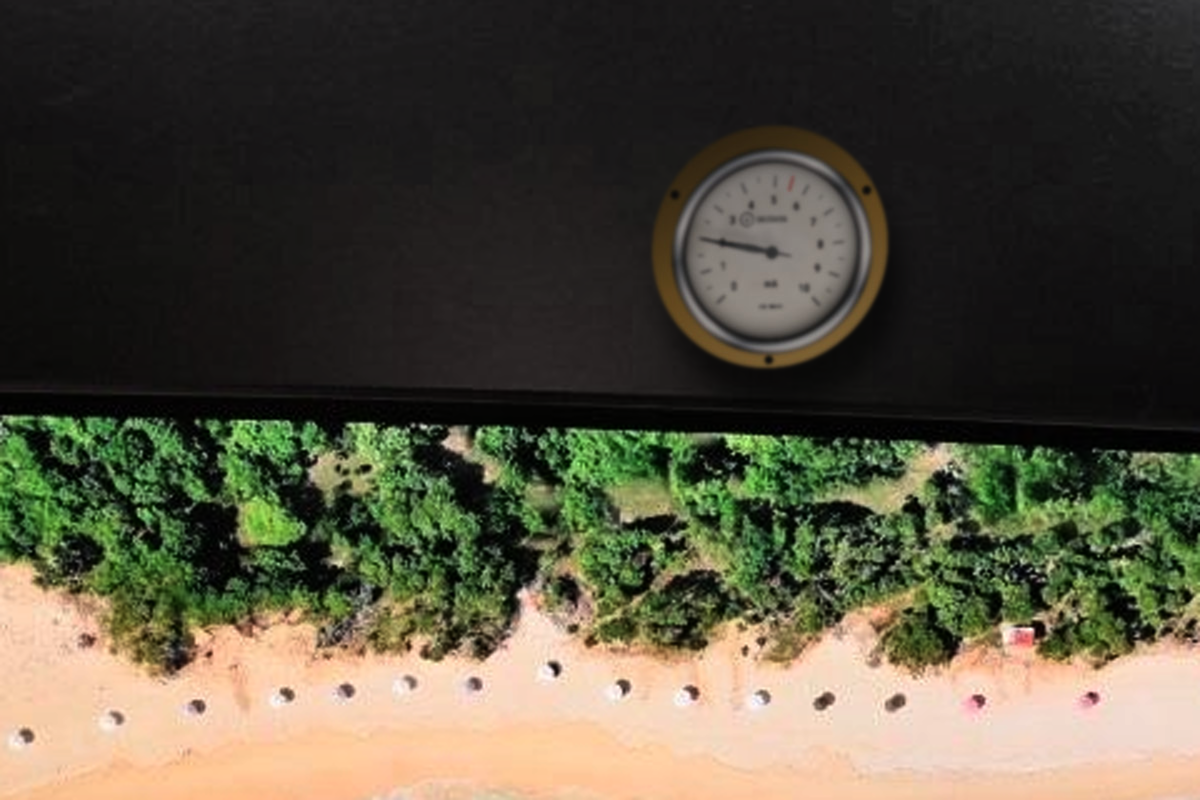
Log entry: 2 mA
